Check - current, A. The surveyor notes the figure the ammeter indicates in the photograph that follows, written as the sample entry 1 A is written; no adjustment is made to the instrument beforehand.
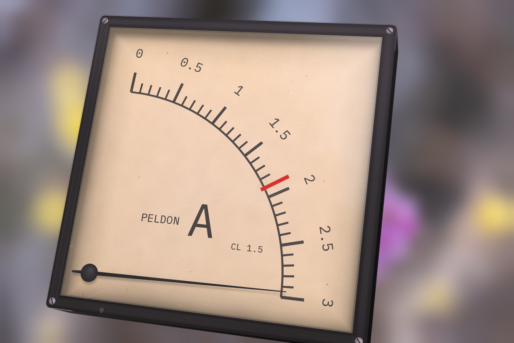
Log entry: 2.95 A
